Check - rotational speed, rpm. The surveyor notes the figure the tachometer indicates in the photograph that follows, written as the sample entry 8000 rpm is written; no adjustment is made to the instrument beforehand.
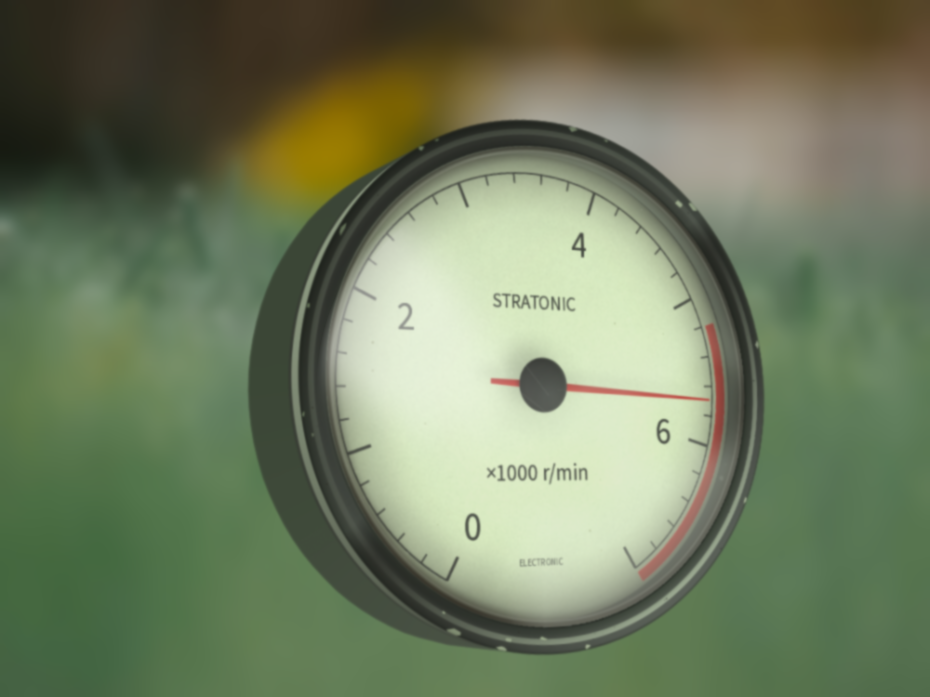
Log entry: 5700 rpm
